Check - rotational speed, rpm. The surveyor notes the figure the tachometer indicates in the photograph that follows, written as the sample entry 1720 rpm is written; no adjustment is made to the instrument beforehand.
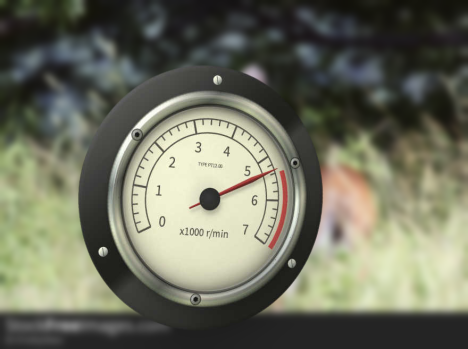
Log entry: 5300 rpm
